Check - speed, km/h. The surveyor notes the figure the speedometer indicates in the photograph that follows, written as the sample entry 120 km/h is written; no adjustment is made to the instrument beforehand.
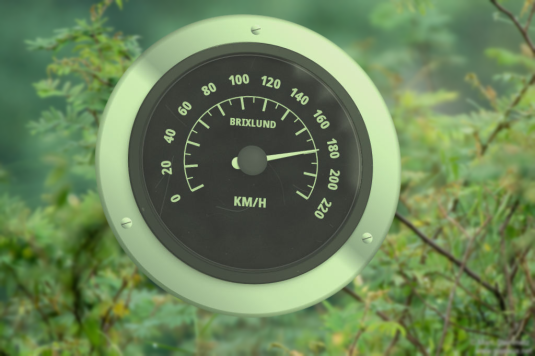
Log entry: 180 km/h
